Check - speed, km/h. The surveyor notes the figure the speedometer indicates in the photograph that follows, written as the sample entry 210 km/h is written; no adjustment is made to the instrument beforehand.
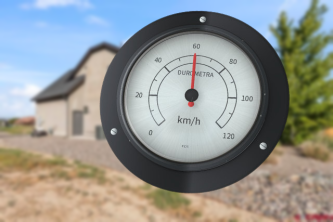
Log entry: 60 km/h
